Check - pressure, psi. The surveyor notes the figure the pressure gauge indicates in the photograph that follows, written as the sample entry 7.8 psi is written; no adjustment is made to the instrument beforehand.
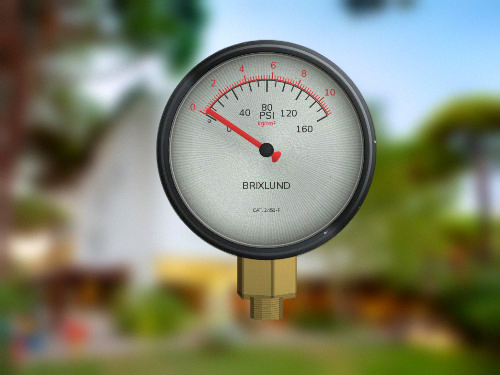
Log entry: 5 psi
